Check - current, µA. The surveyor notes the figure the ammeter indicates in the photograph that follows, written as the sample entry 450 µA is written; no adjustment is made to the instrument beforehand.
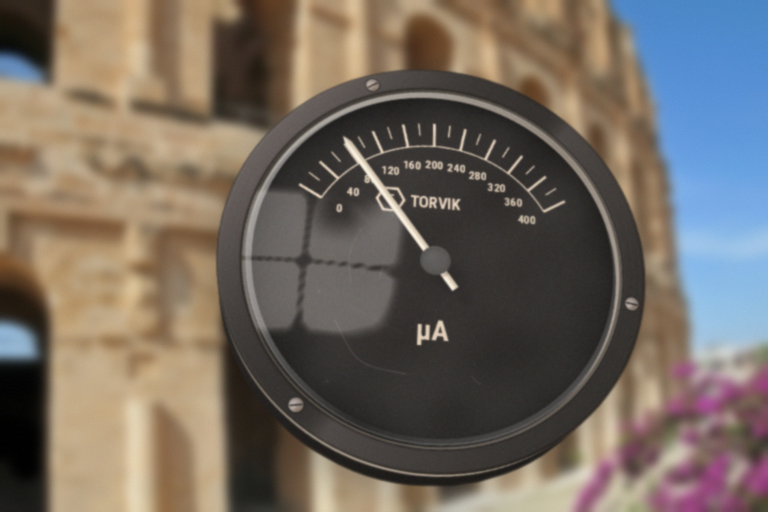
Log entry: 80 µA
